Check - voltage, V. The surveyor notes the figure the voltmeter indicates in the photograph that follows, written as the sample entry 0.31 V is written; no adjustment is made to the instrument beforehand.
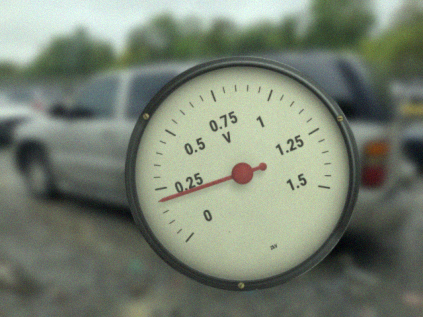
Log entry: 0.2 V
